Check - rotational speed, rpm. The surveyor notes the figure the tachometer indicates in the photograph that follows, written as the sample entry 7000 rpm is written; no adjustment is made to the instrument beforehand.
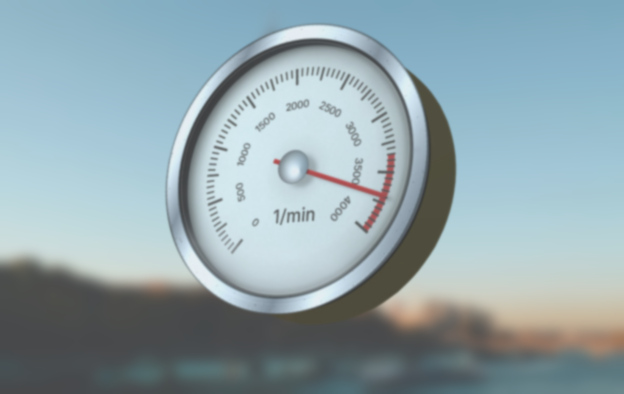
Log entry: 3700 rpm
